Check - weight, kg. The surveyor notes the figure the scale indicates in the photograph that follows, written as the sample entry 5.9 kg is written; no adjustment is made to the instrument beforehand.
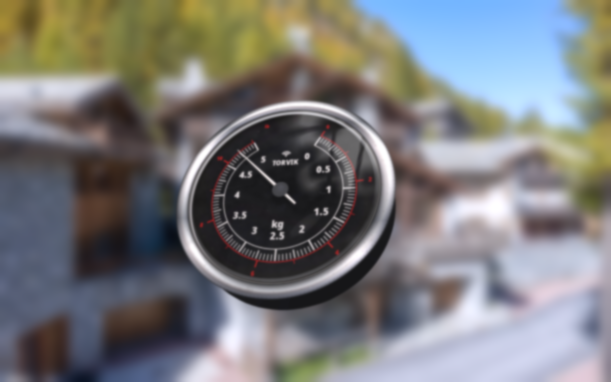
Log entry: 4.75 kg
